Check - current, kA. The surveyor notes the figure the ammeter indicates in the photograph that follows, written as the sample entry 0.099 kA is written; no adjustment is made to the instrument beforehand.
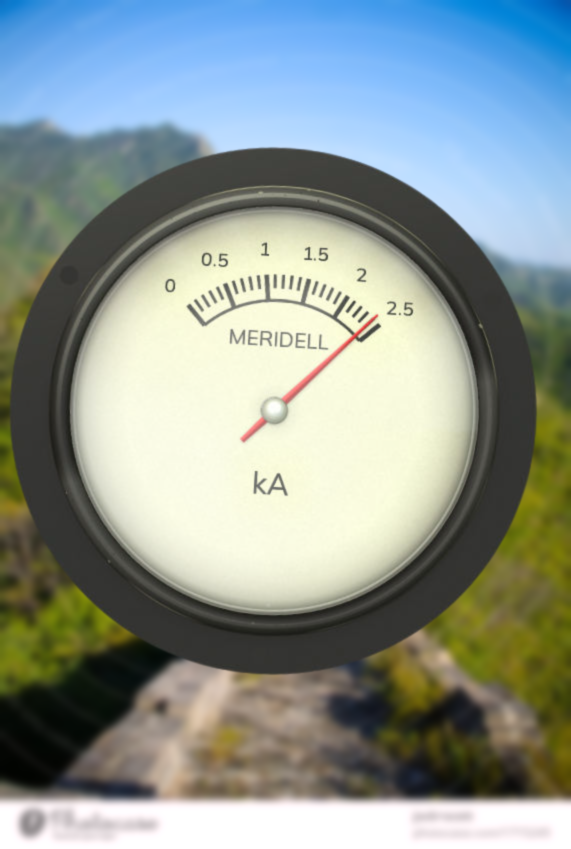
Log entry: 2.4 kA
